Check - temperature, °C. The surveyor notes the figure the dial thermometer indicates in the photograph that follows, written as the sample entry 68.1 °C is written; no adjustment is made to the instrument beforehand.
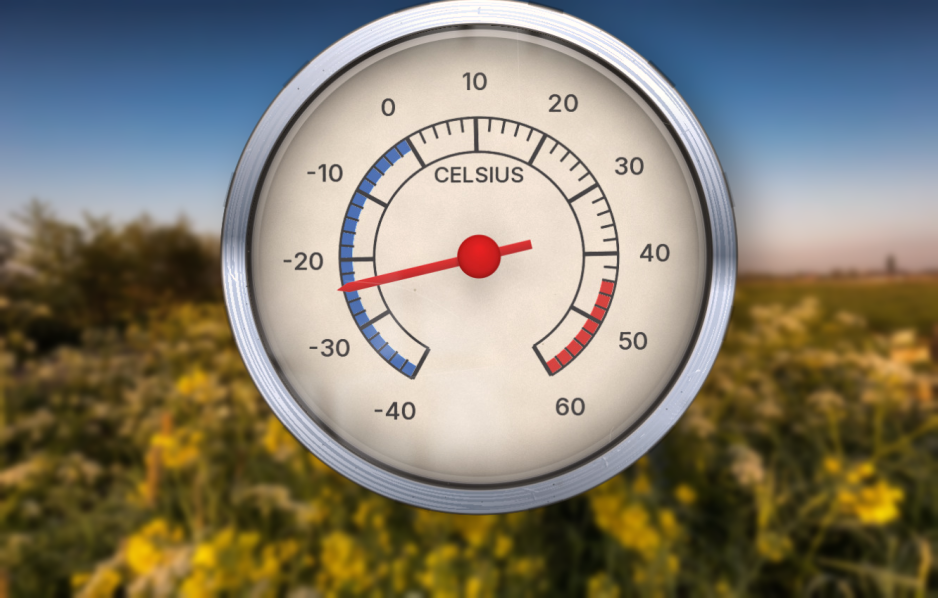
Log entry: -24 °C
